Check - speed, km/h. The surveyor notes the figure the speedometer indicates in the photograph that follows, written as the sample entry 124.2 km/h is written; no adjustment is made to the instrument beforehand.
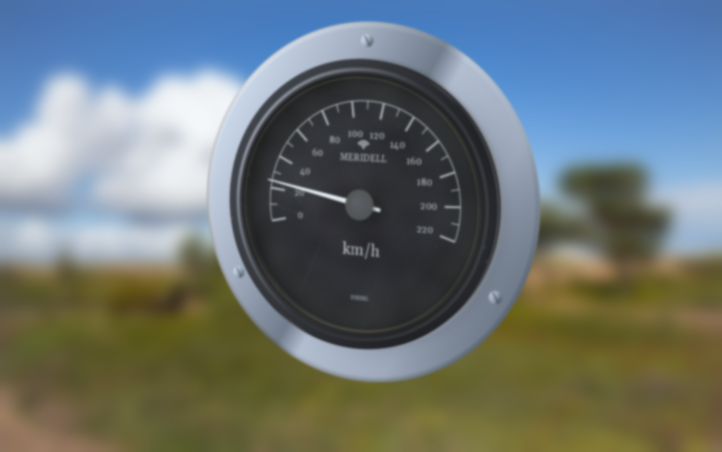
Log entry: 25 km/h
